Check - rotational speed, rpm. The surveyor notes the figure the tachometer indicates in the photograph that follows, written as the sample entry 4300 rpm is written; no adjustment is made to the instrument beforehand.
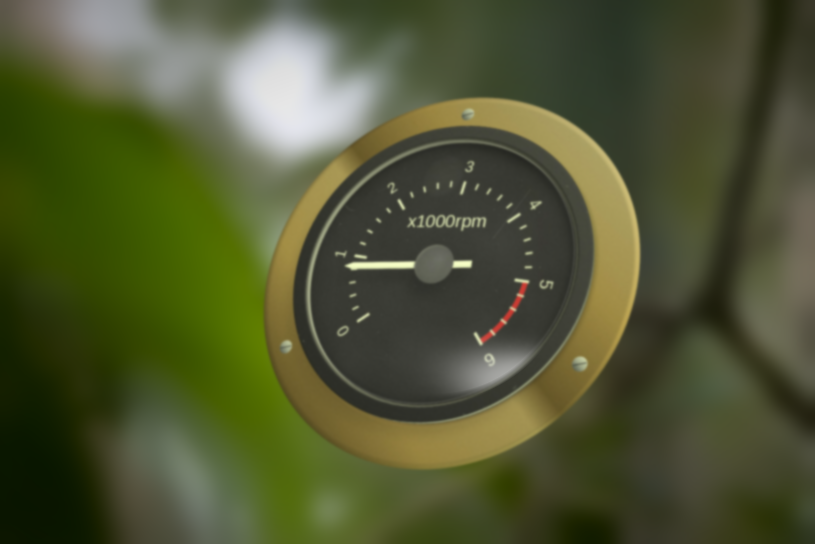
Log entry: 800 rpm
